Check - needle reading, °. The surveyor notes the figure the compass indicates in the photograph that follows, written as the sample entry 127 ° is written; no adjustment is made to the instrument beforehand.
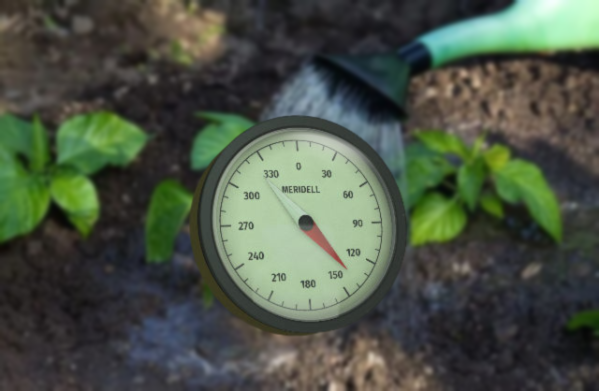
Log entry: 140 °
